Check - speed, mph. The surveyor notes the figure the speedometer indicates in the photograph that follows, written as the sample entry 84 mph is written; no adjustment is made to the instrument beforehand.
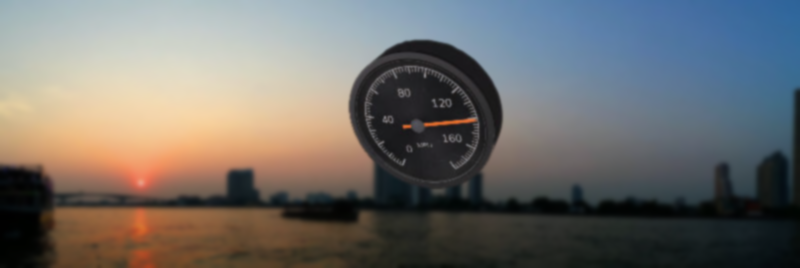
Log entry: 140 mph
